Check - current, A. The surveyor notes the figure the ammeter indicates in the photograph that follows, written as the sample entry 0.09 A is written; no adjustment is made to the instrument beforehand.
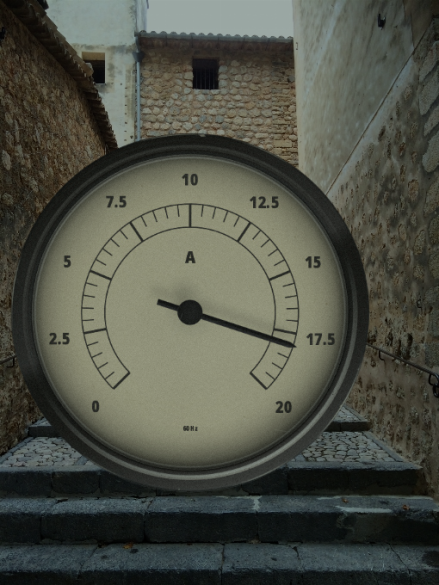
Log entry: 18 A
